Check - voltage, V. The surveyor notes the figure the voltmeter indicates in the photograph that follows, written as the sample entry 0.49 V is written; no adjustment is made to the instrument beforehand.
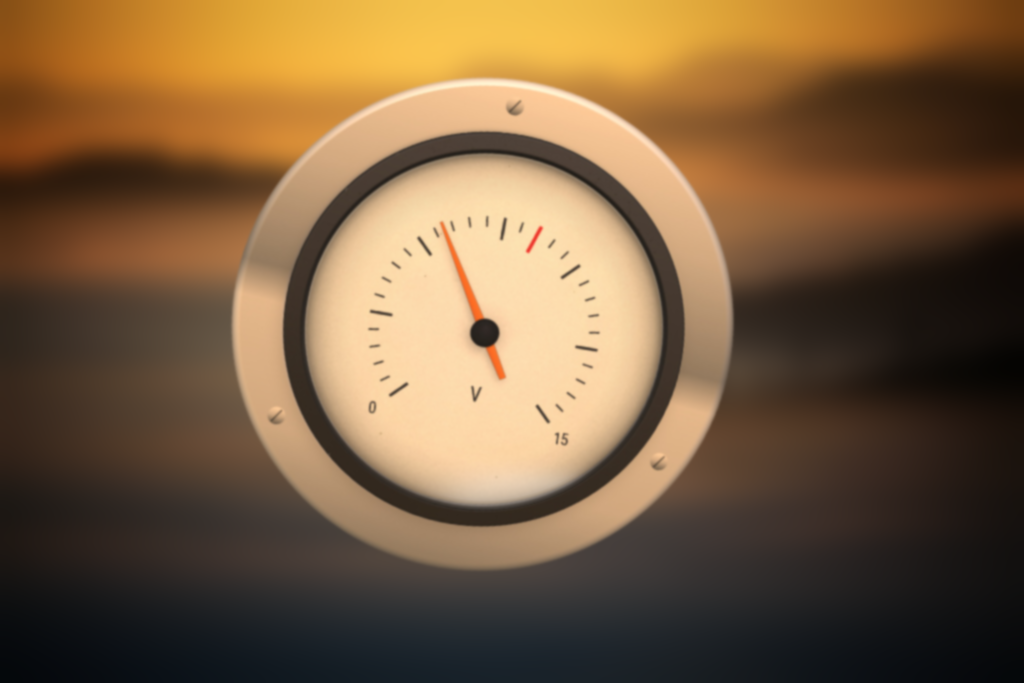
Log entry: 5.75 V
